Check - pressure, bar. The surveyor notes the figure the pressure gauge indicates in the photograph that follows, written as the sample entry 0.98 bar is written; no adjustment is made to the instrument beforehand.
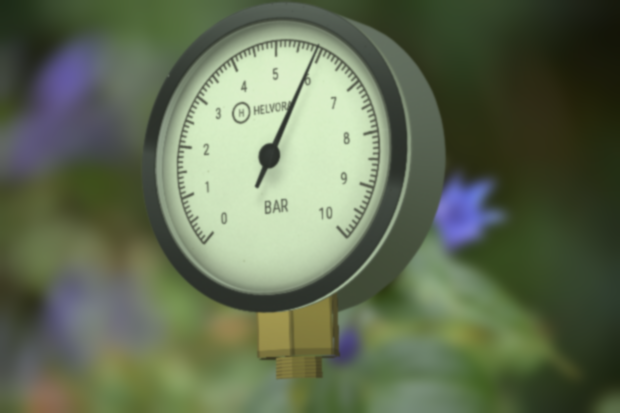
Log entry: 6 bar
